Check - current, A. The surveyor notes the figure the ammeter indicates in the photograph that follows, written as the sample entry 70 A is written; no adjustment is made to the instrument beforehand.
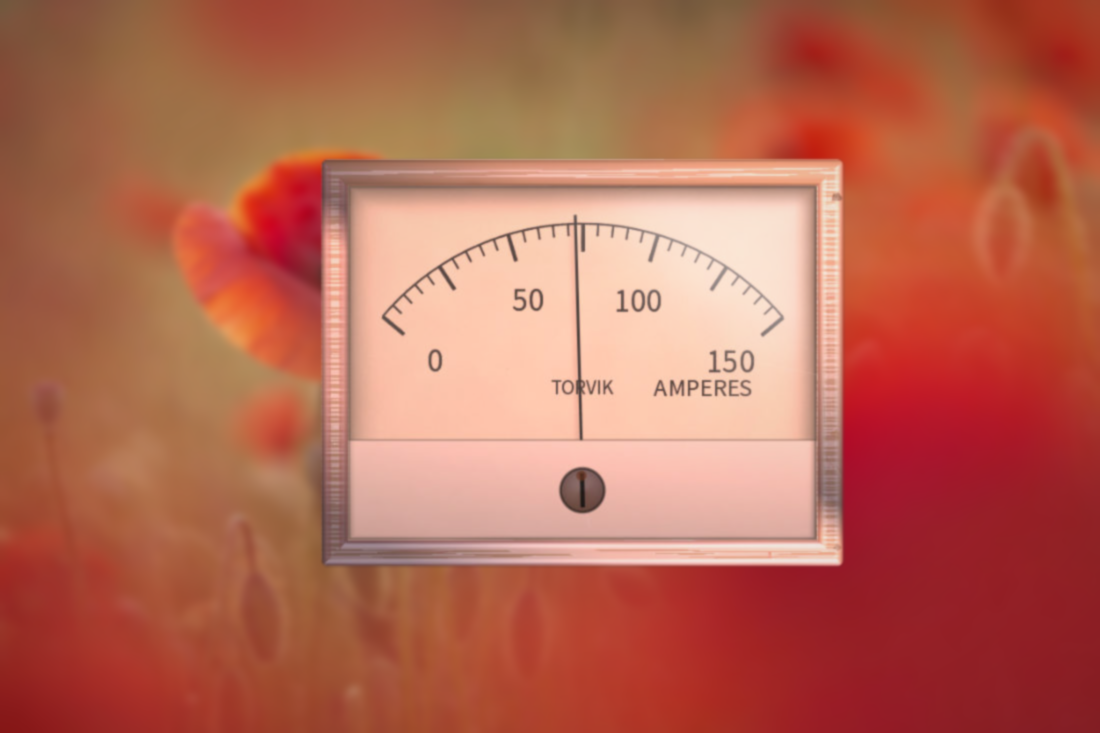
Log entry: 72.5 A
